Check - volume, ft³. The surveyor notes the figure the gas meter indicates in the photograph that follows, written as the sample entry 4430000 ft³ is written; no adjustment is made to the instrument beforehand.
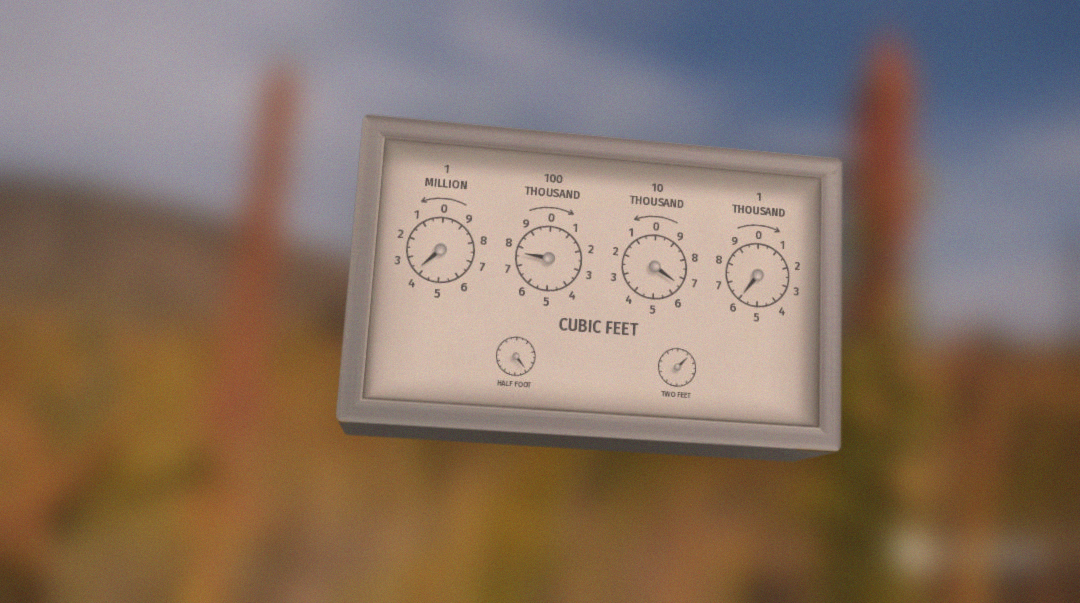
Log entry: 376600 ft³
